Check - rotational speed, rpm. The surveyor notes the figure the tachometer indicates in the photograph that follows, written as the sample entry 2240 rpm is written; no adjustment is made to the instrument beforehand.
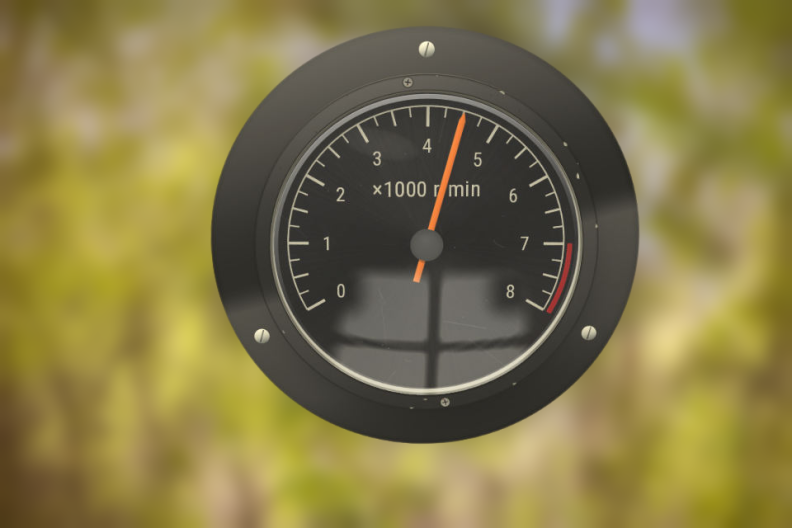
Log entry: 4500 rpm
